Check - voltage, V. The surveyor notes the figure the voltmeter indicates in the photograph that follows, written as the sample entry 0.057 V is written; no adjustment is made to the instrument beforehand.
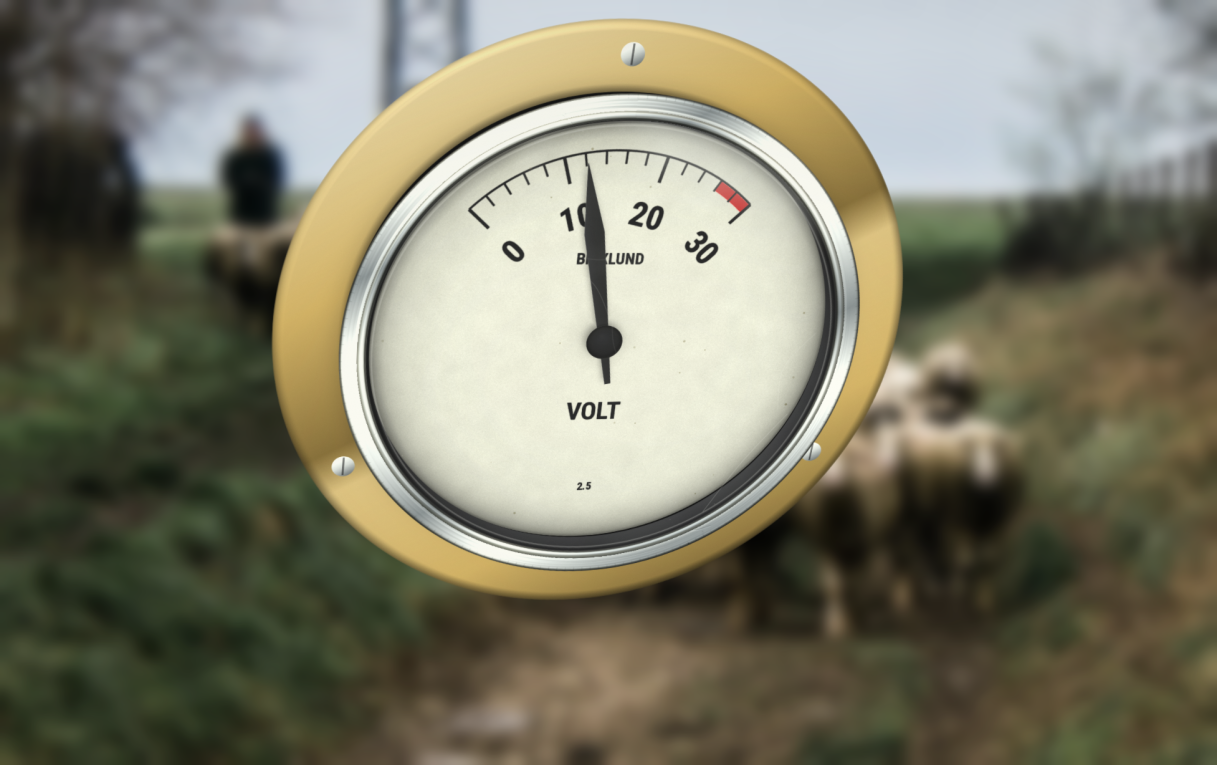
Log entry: 12 V
